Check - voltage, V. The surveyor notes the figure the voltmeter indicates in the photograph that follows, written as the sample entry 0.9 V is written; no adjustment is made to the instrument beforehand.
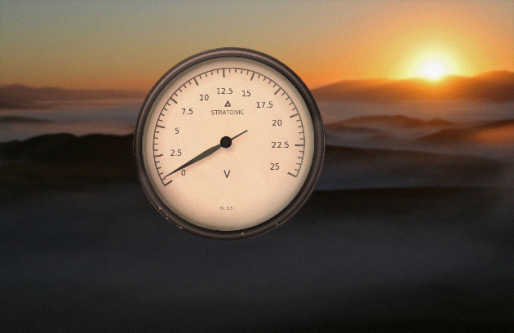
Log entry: 0.5 V
